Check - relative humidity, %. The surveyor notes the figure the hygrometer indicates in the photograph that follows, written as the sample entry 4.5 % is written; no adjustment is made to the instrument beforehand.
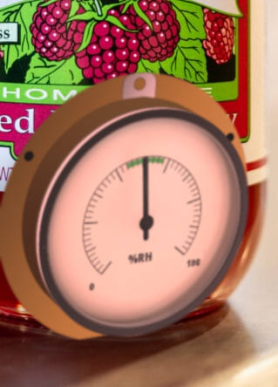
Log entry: 50 %
